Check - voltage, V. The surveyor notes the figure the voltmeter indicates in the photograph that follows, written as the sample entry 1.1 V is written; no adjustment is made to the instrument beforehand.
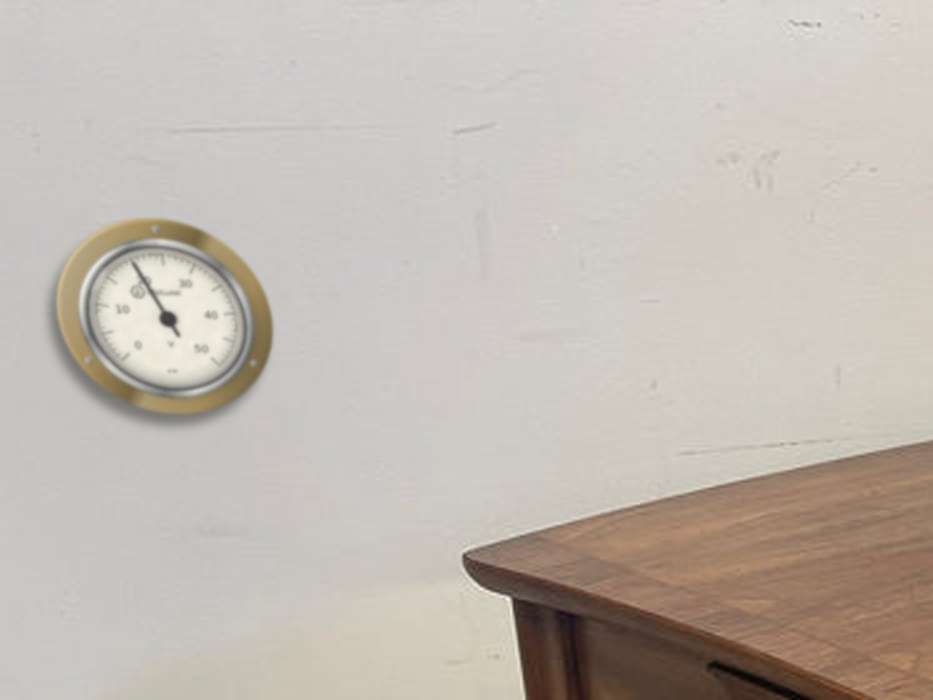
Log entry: 20 V
